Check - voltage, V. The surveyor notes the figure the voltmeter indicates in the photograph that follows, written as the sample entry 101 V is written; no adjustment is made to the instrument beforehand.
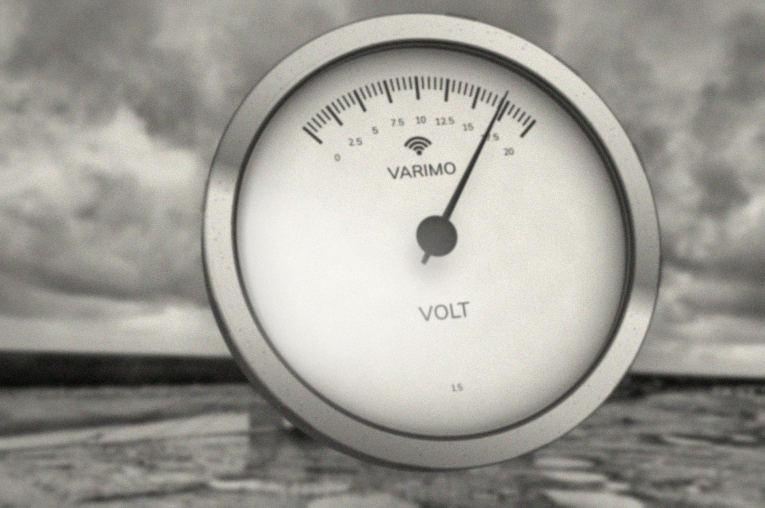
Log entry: 17 V
